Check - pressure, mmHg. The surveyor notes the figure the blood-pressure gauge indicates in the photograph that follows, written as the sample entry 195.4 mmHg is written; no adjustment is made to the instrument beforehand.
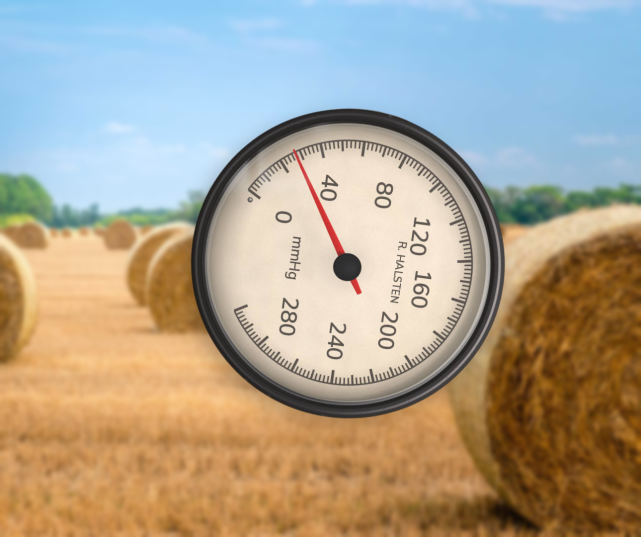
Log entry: 28 mmHg
